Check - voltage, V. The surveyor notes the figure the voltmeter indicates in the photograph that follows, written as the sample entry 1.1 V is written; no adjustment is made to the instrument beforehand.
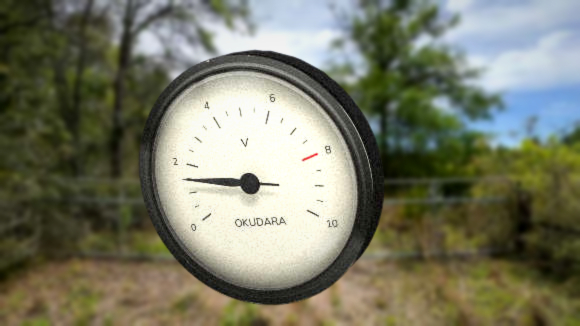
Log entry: 1.5 V
